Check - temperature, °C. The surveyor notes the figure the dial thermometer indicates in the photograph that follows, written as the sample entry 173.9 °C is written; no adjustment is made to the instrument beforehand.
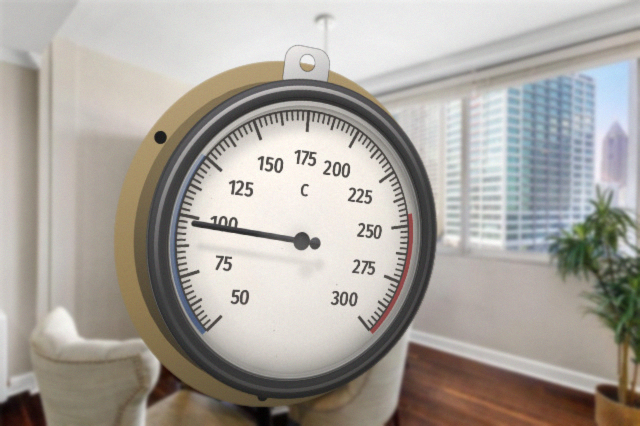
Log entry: 97.5 °C
